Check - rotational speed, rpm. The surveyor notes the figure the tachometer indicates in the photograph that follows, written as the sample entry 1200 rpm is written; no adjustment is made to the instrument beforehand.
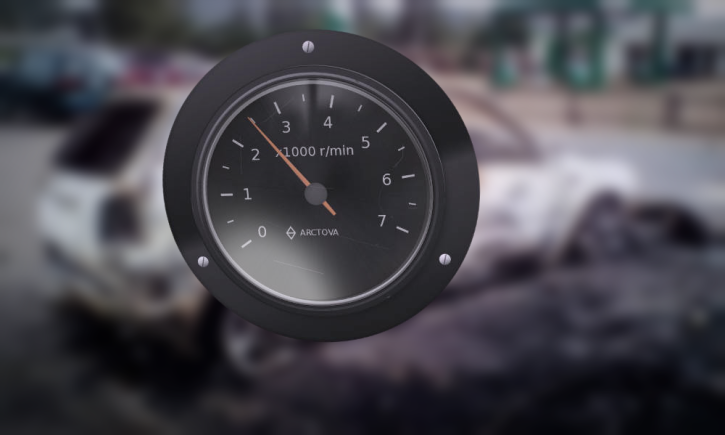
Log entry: 2500 rpm
